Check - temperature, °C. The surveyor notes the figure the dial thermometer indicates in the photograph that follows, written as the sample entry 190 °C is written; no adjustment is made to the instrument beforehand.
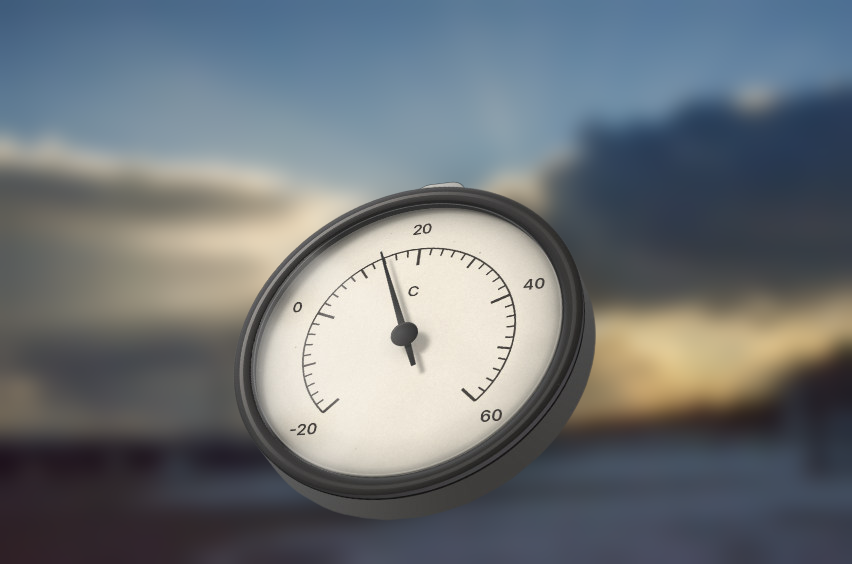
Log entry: 14 °C
